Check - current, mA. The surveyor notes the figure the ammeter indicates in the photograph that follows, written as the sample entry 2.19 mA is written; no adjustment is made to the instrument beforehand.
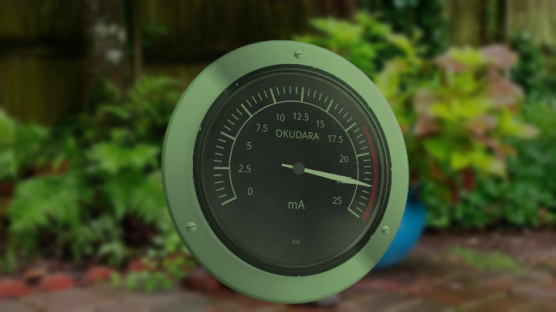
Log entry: 22.5 mA
